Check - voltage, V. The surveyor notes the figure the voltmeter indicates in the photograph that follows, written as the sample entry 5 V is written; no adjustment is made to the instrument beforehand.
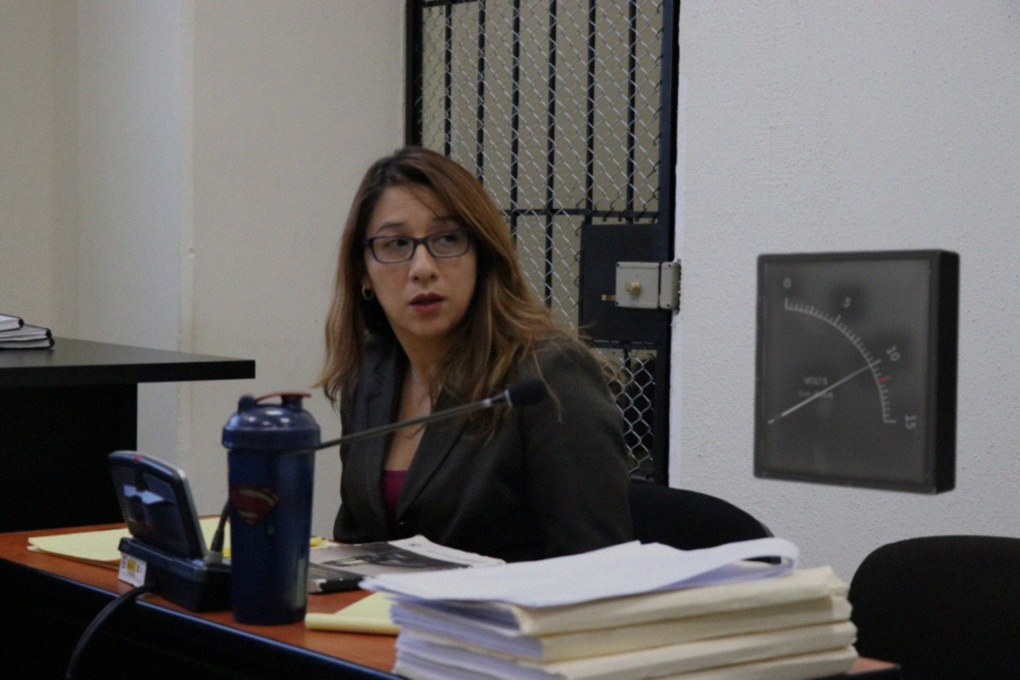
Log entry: 10 V
